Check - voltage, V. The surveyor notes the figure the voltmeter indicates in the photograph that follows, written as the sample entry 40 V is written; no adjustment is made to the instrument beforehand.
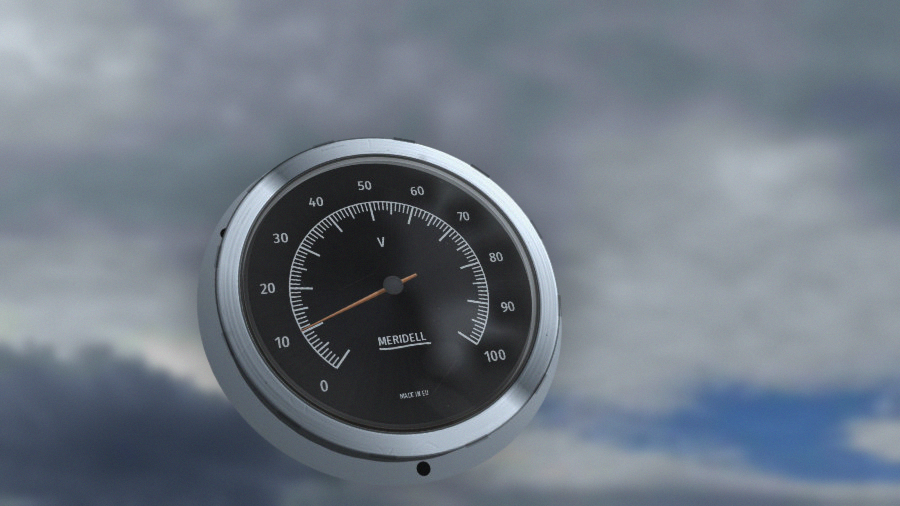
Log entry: 10 V
